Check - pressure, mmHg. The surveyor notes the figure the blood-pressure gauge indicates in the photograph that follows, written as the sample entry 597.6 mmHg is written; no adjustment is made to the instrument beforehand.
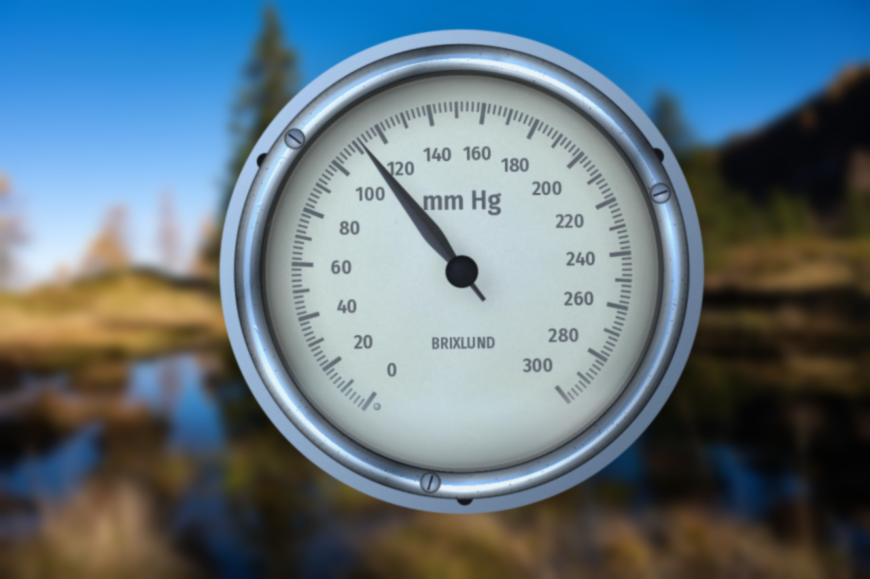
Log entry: 112 mmHg
